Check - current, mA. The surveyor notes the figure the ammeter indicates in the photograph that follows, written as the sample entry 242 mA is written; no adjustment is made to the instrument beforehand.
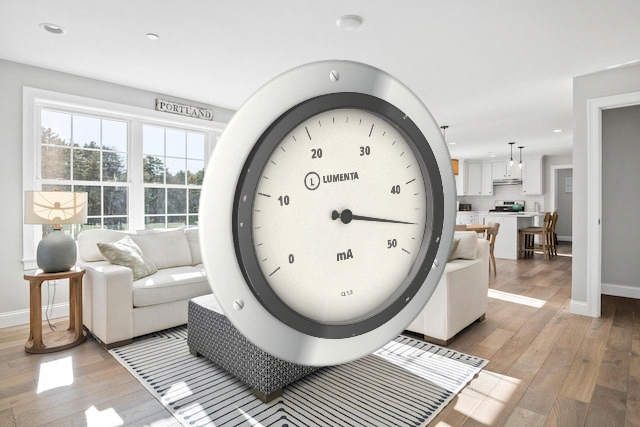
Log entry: 46 mA
